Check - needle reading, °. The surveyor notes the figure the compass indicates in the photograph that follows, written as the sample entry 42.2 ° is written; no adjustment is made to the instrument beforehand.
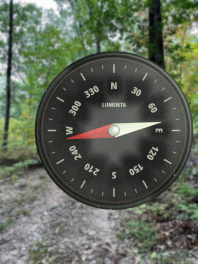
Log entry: 260 °
